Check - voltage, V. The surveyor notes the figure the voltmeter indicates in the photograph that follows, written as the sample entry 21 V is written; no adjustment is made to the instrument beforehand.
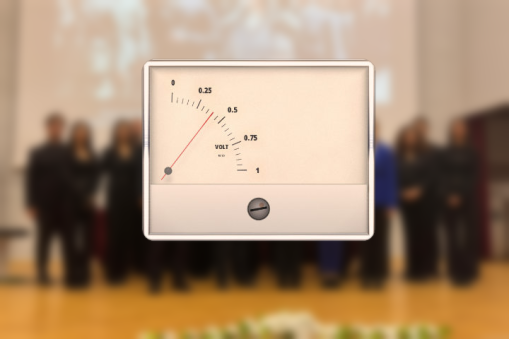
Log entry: 0.4 V
